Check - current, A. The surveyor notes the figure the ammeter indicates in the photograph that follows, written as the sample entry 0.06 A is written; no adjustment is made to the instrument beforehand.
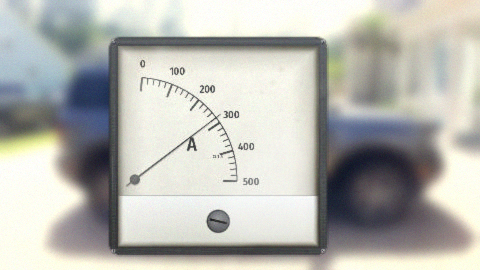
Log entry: 280 A
